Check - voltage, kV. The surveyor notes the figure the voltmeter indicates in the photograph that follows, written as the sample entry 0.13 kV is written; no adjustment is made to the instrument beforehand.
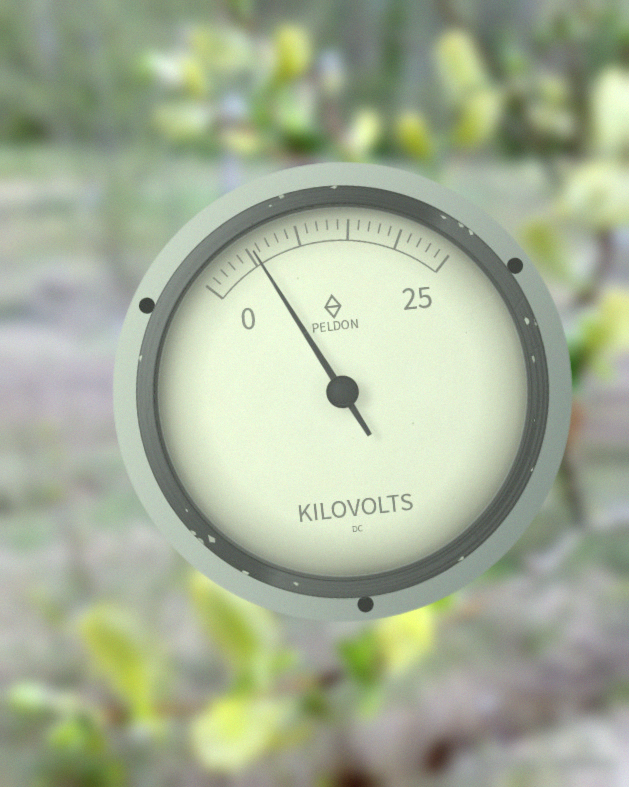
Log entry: 5.5 kV
